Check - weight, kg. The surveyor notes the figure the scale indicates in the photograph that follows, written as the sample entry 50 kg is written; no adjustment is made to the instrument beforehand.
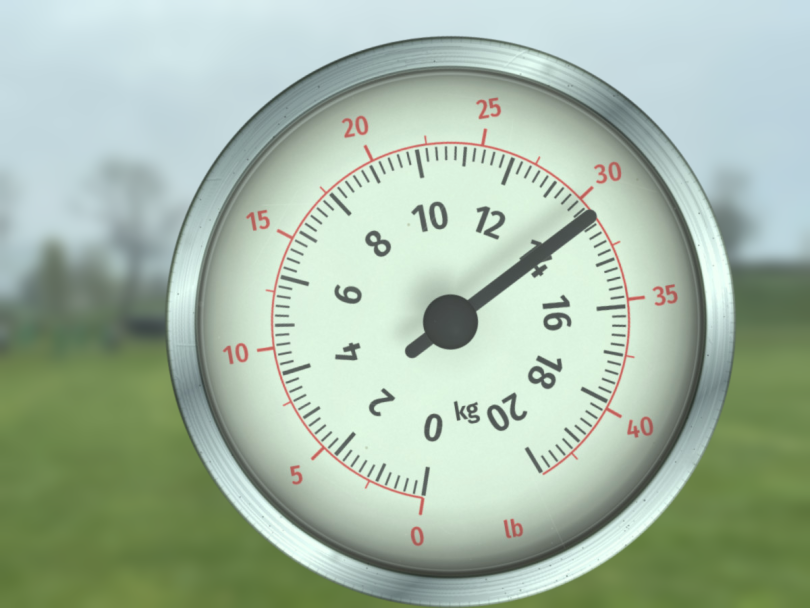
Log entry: 14 kg
